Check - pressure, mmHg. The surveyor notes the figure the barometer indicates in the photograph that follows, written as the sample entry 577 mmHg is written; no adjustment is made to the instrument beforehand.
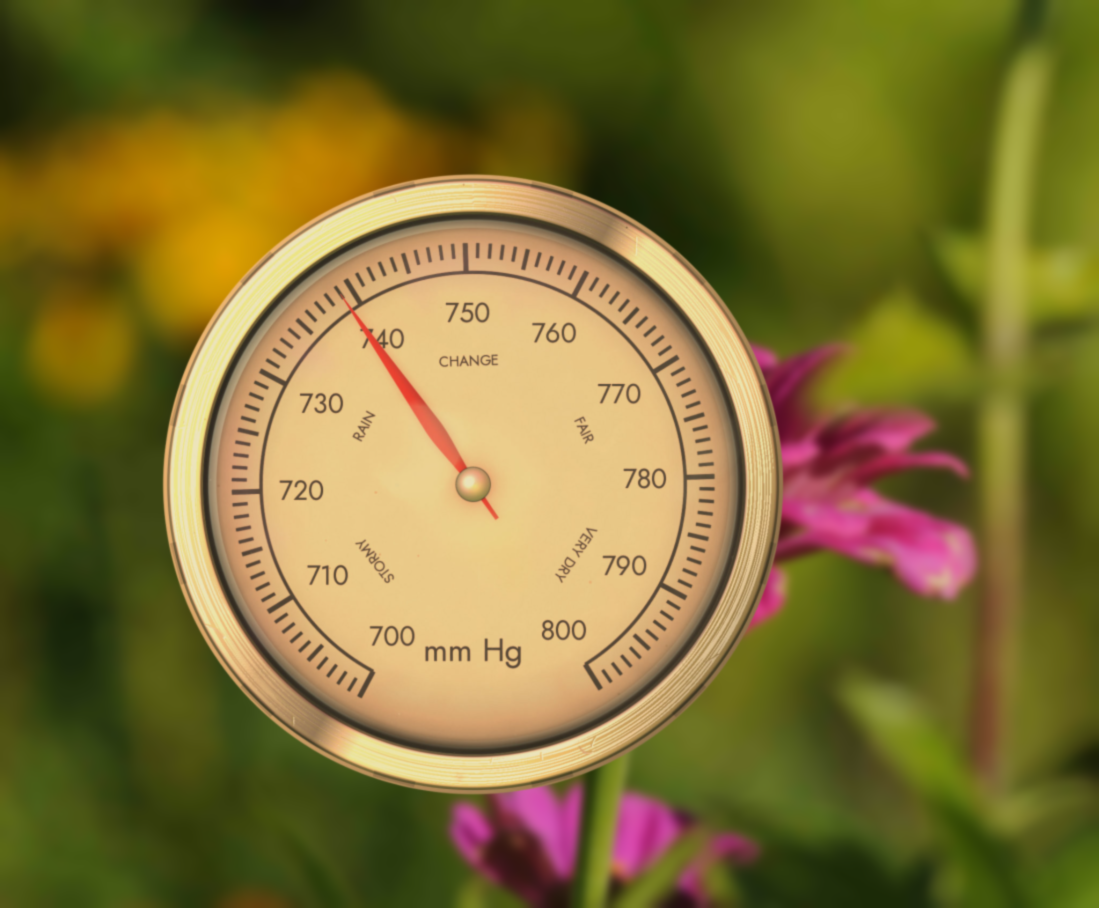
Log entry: 739 mmHg
